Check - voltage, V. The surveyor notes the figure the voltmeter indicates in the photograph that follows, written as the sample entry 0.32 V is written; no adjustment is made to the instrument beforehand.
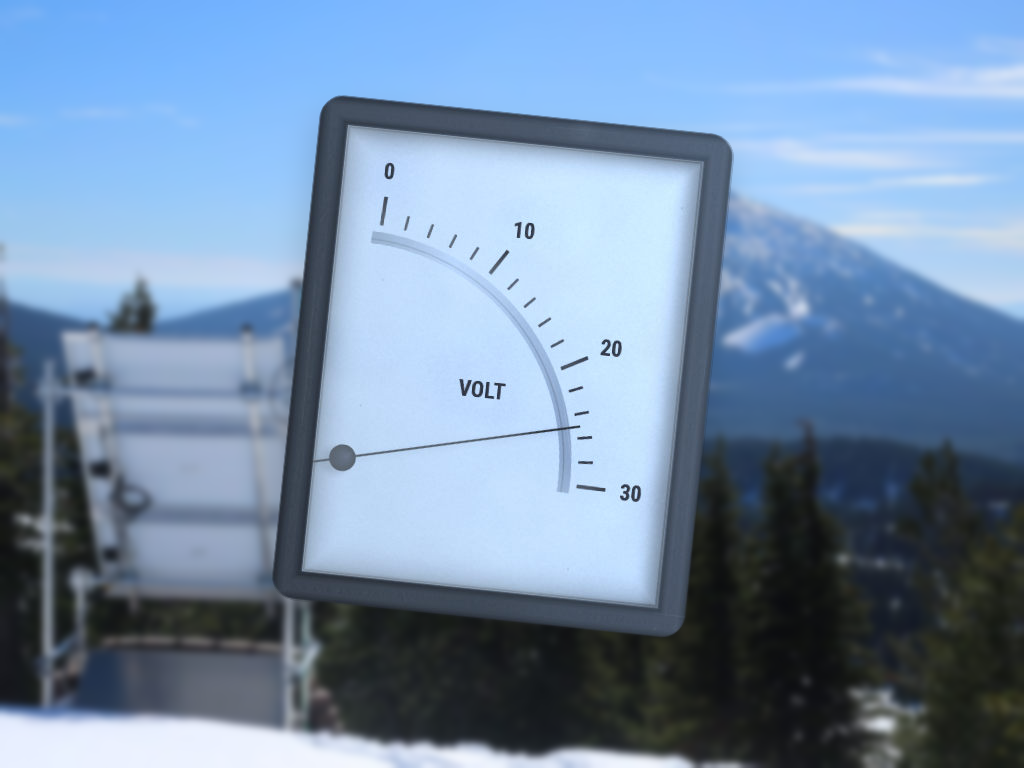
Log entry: 25 V
